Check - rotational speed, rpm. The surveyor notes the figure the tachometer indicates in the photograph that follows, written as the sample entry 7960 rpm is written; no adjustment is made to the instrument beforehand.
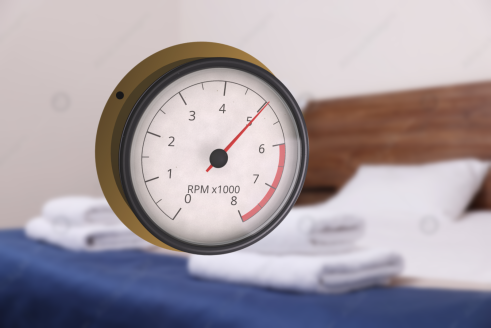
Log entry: 5000 rpm
